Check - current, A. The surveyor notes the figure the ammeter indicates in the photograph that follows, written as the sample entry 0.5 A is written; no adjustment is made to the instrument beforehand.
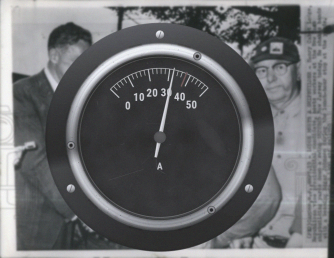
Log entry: 32 A
